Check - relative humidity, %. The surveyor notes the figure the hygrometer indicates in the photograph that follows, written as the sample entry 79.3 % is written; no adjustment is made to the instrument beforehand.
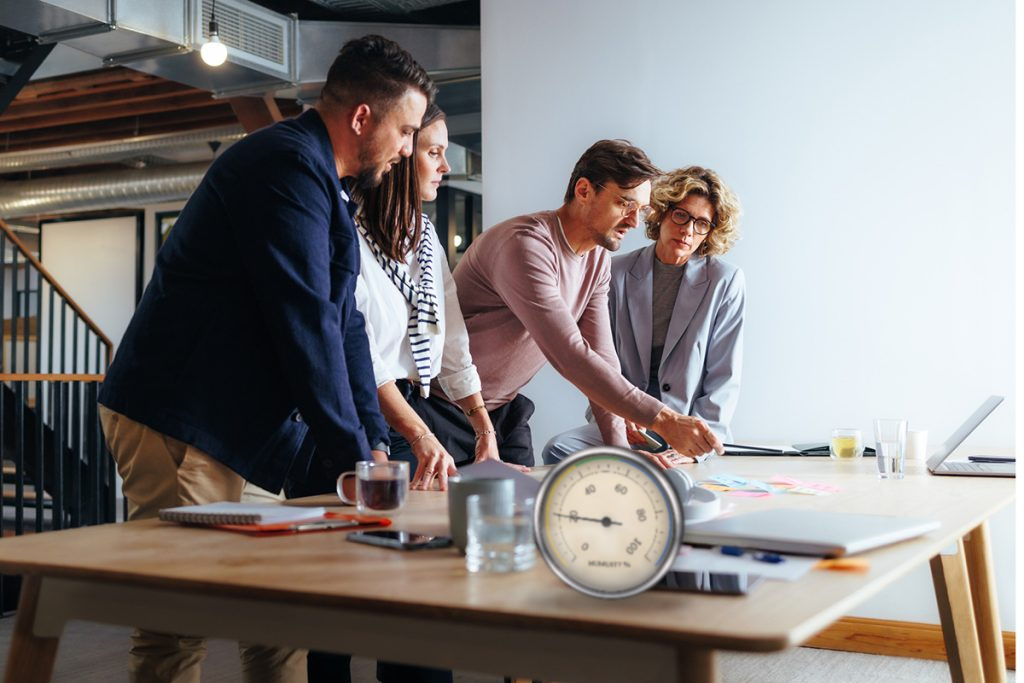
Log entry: 20 %
